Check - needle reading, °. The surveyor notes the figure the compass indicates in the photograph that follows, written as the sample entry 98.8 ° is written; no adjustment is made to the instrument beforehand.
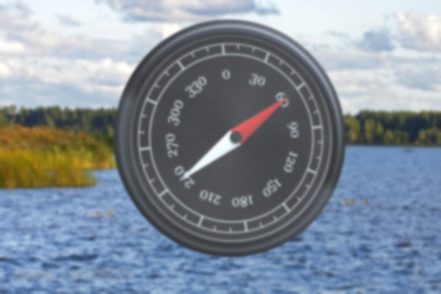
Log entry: 60 °
